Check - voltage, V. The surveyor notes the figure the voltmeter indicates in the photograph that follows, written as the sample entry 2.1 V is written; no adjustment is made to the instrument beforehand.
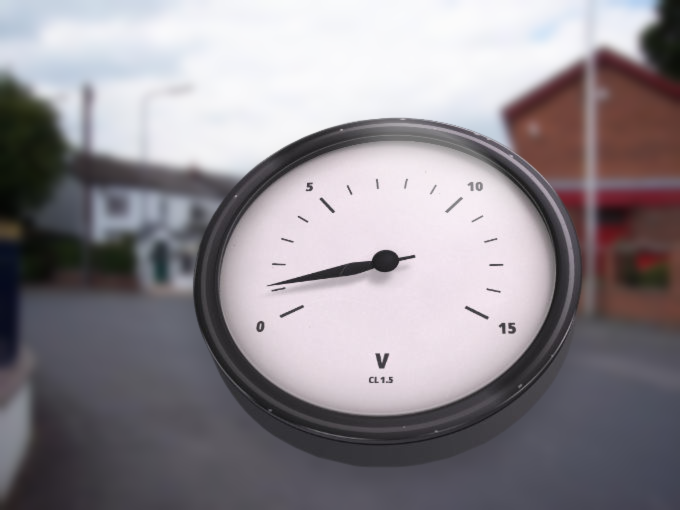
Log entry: 1 V
